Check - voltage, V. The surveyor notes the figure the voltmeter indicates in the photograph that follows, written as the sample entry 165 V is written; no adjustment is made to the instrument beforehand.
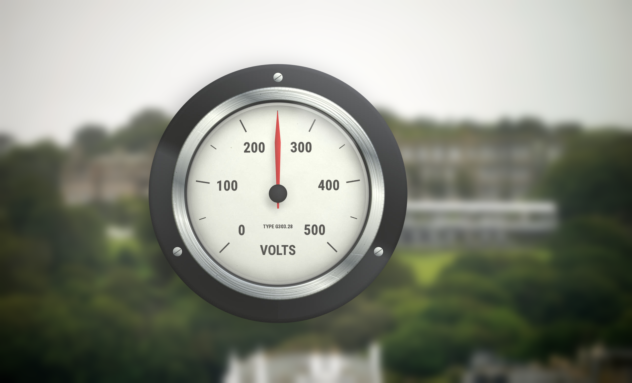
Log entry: 250 V
